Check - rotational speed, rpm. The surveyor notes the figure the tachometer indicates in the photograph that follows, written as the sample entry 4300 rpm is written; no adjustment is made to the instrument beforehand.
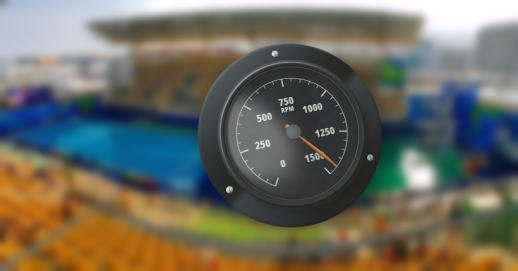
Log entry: 1450 rpm
